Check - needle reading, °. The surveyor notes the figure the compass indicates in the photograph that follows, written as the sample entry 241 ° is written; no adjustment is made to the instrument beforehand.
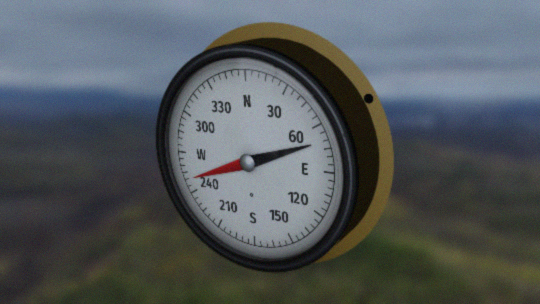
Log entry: 250 °
